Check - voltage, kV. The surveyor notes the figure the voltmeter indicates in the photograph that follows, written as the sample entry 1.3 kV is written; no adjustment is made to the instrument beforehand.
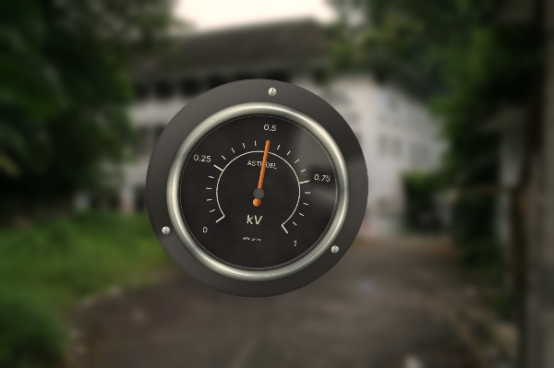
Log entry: 0.5 kV
